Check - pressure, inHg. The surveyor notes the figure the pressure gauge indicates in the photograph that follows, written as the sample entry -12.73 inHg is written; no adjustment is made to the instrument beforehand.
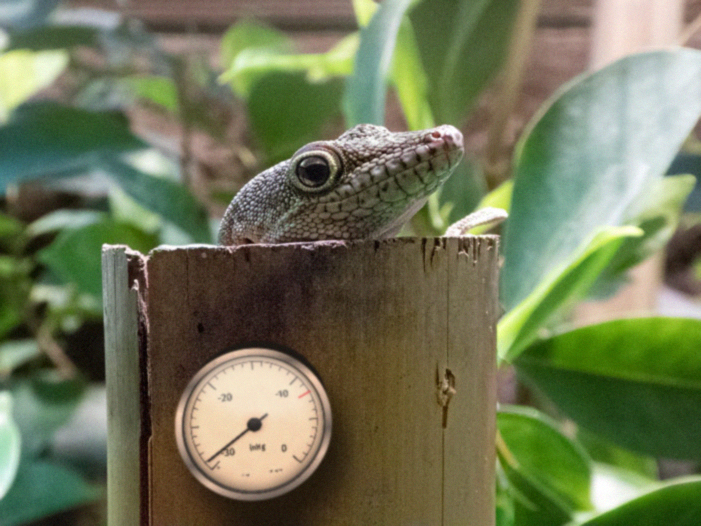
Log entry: -29 inHg
